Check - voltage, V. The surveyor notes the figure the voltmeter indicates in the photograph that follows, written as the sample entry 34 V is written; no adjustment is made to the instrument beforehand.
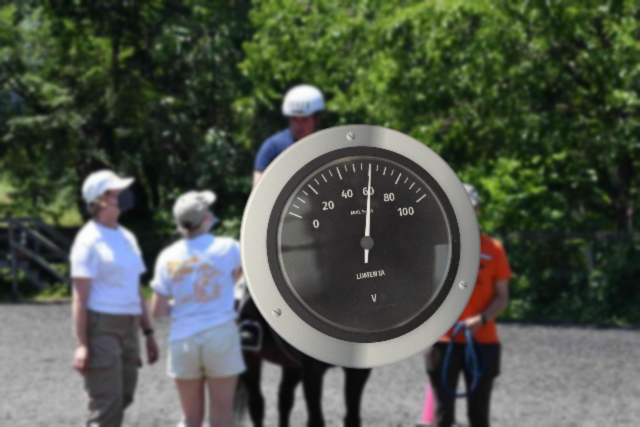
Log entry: 60 V
